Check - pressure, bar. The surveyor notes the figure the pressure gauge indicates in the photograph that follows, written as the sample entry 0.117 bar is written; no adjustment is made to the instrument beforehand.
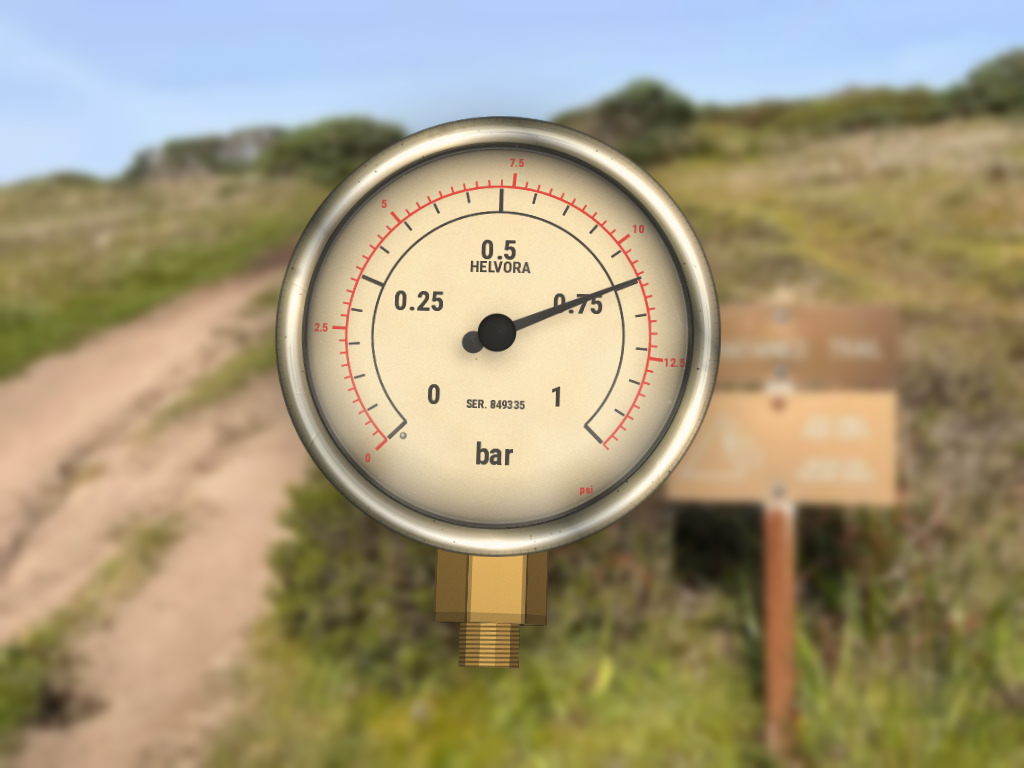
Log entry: 0.75 bar
